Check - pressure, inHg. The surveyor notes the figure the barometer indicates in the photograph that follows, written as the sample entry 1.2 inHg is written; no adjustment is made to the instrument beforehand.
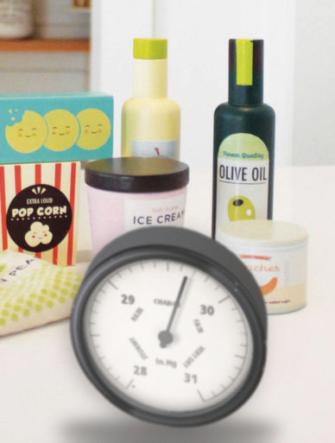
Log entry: 29.65 inHg
